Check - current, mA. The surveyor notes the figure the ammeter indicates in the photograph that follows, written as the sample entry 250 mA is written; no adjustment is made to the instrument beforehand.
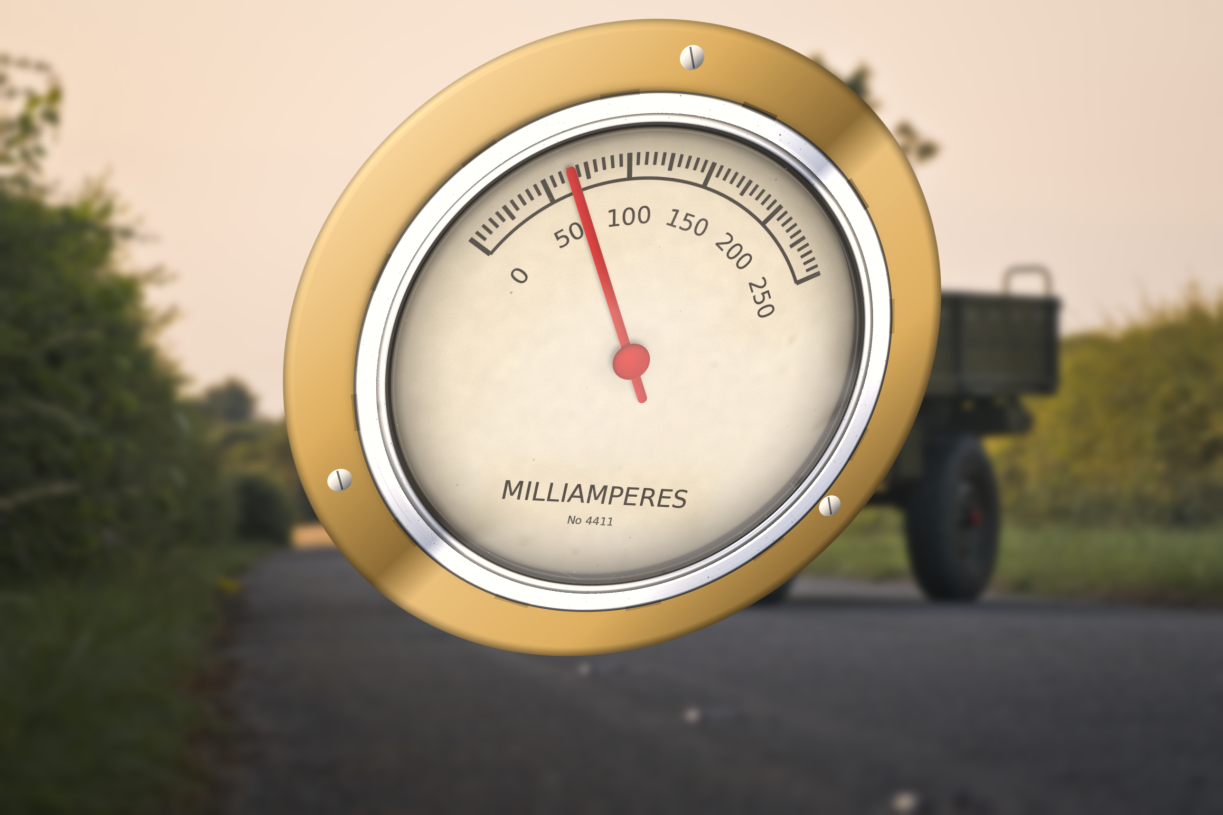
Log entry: 65 mA
